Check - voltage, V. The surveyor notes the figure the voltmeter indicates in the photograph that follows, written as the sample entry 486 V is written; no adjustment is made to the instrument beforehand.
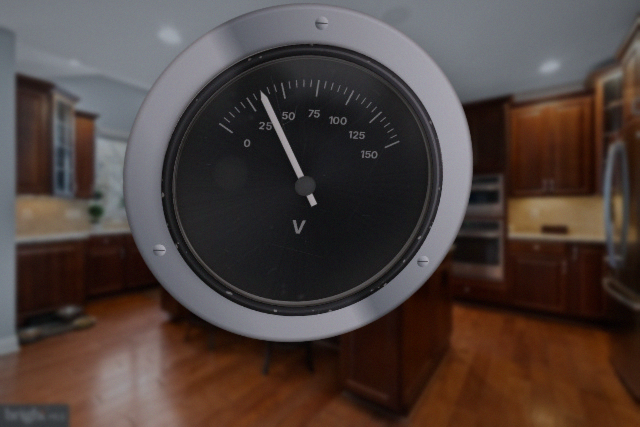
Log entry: 35 V
